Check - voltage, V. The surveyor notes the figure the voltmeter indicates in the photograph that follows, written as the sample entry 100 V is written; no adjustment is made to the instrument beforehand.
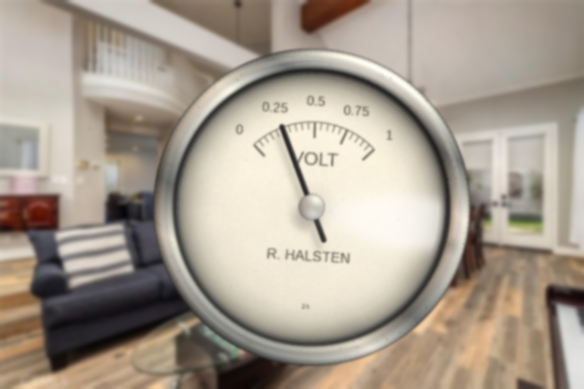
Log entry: 0.25 V
